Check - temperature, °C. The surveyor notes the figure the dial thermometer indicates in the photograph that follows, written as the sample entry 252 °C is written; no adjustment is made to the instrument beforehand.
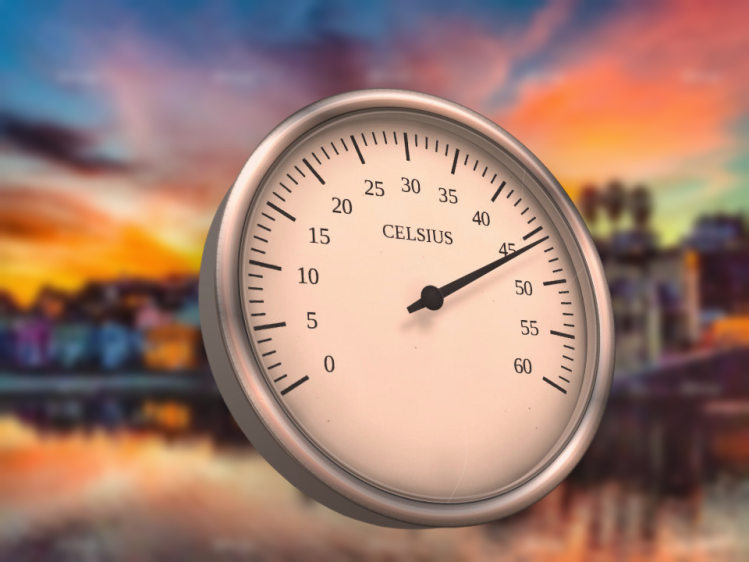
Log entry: 46 °C
